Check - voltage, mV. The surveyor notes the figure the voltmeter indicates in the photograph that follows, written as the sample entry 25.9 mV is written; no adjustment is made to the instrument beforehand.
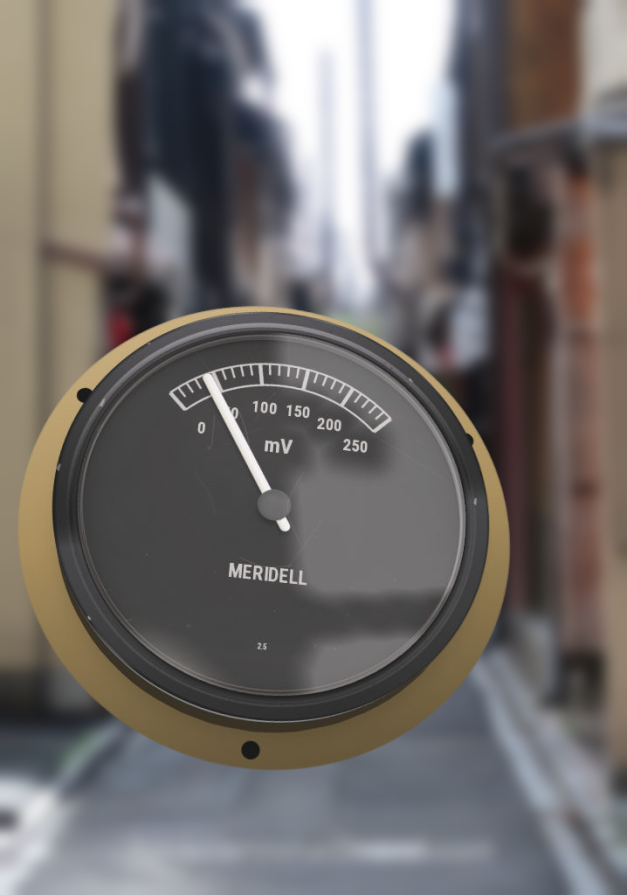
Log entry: 40 mV
